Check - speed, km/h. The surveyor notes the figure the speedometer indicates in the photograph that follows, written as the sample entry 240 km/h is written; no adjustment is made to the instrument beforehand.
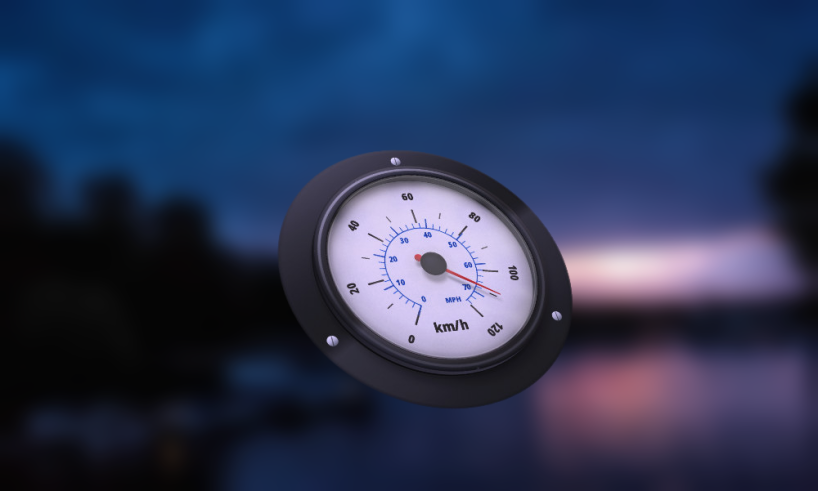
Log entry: 110 km/h
